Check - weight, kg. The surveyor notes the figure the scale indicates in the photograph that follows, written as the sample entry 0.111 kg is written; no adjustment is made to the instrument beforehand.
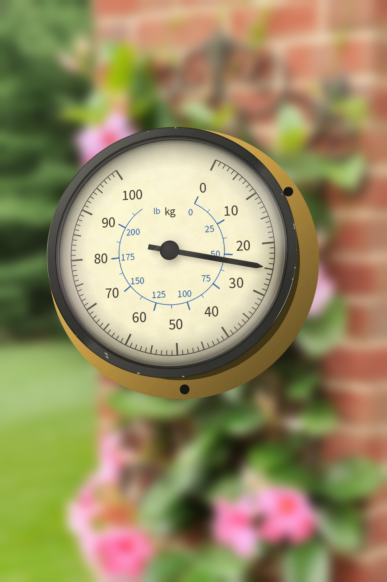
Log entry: 25 kg
